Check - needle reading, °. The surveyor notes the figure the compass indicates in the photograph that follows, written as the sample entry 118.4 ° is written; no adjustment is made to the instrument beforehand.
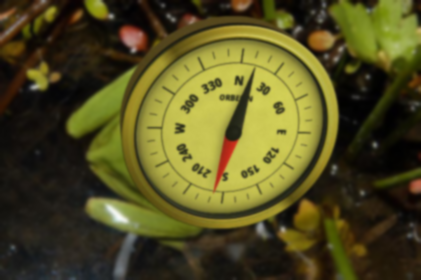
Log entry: 190 °
